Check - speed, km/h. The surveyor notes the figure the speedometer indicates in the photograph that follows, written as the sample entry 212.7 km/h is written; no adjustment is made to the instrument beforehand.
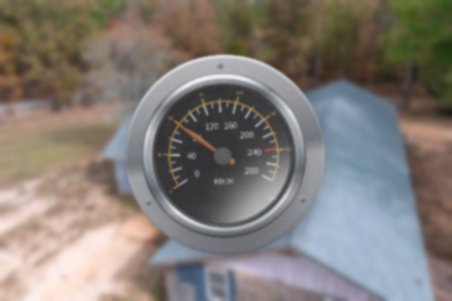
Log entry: 80 km/h
